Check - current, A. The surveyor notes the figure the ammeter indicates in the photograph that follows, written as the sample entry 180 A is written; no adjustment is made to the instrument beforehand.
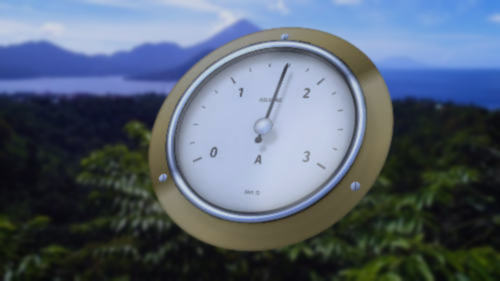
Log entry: 1.6 A
